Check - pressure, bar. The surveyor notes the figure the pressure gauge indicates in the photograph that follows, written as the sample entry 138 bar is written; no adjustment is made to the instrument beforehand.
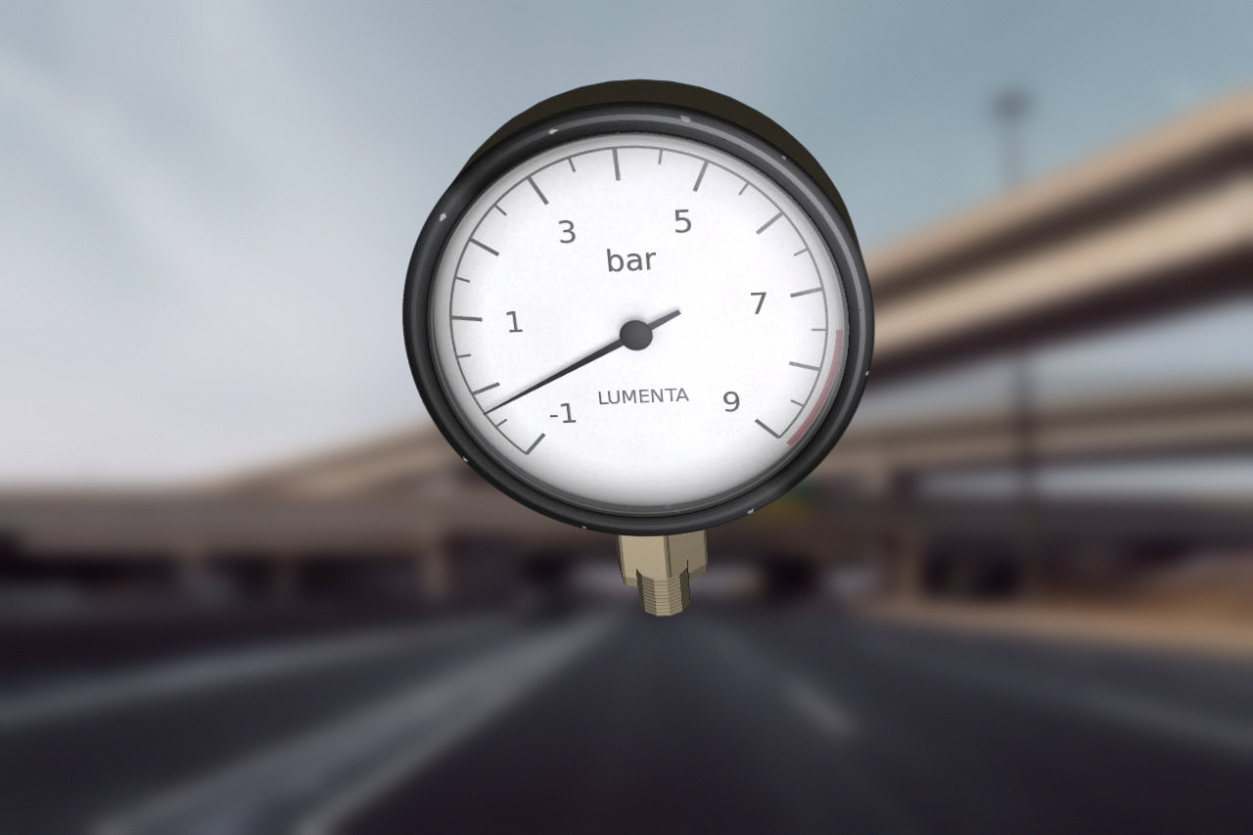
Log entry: -0.25 bar
